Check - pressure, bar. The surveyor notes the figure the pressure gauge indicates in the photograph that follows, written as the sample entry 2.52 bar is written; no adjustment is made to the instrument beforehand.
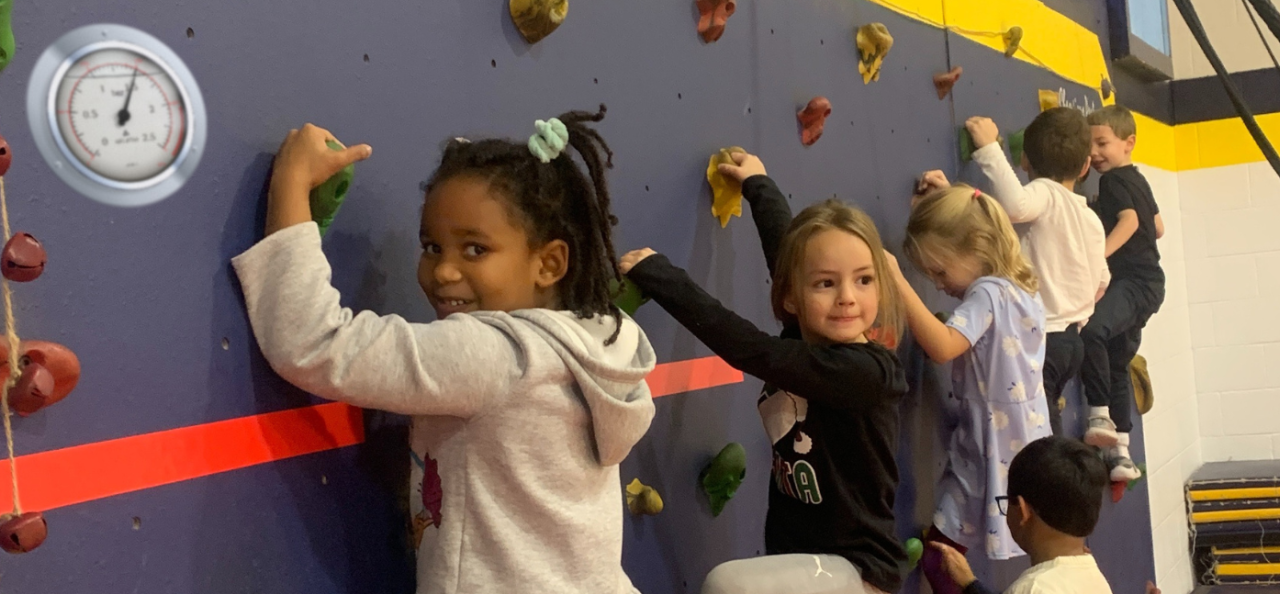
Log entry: 1.5 bar
